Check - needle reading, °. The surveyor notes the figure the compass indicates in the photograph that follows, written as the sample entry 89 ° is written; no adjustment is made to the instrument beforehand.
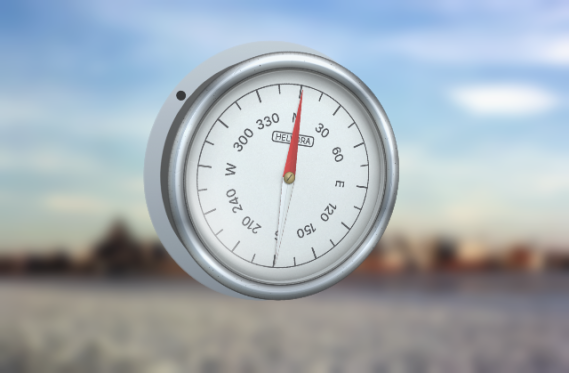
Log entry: 0 °
